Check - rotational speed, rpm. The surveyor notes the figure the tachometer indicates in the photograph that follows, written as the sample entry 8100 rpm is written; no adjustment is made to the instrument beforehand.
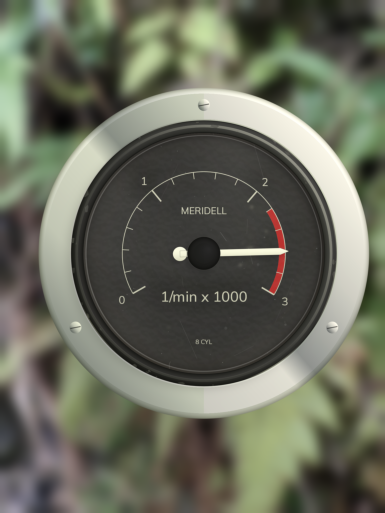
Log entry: 2600 rpm
